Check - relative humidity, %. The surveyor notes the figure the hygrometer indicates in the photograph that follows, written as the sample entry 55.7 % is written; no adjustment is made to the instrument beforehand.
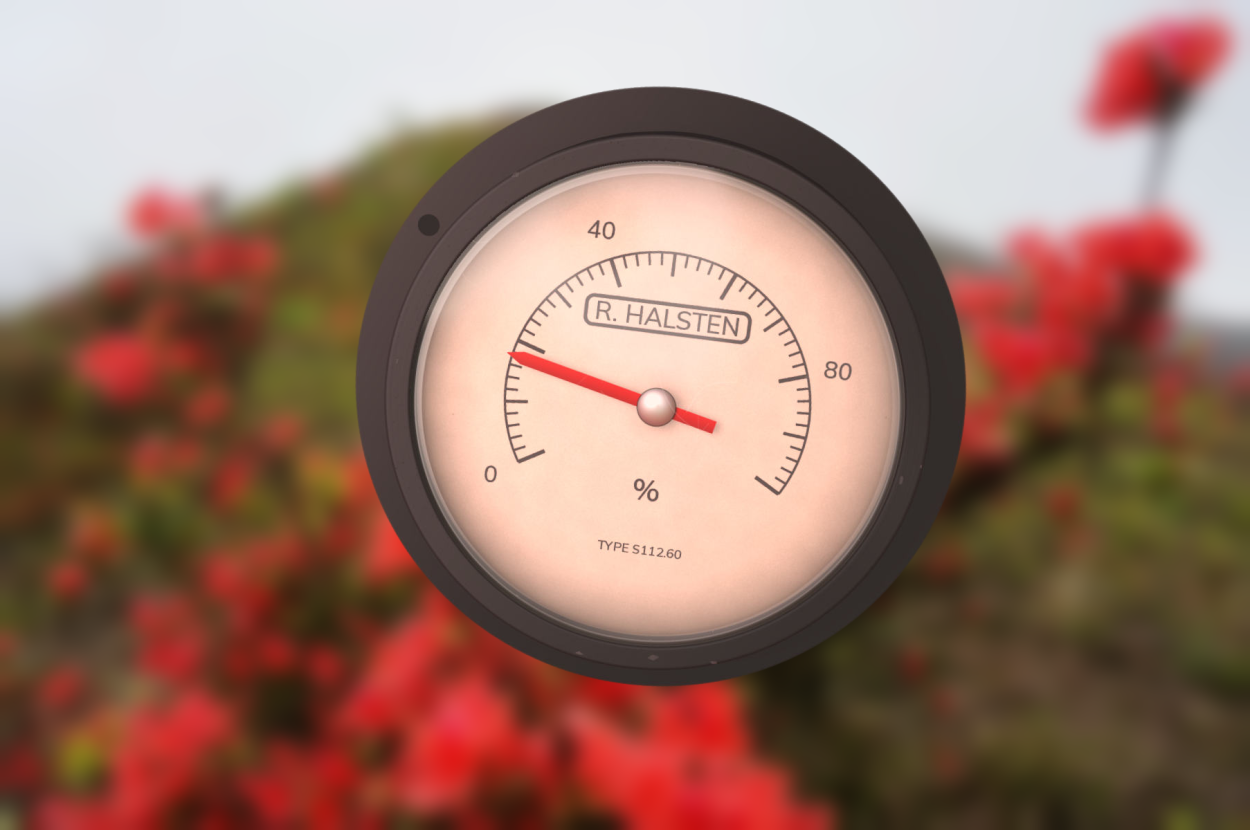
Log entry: 18 %
